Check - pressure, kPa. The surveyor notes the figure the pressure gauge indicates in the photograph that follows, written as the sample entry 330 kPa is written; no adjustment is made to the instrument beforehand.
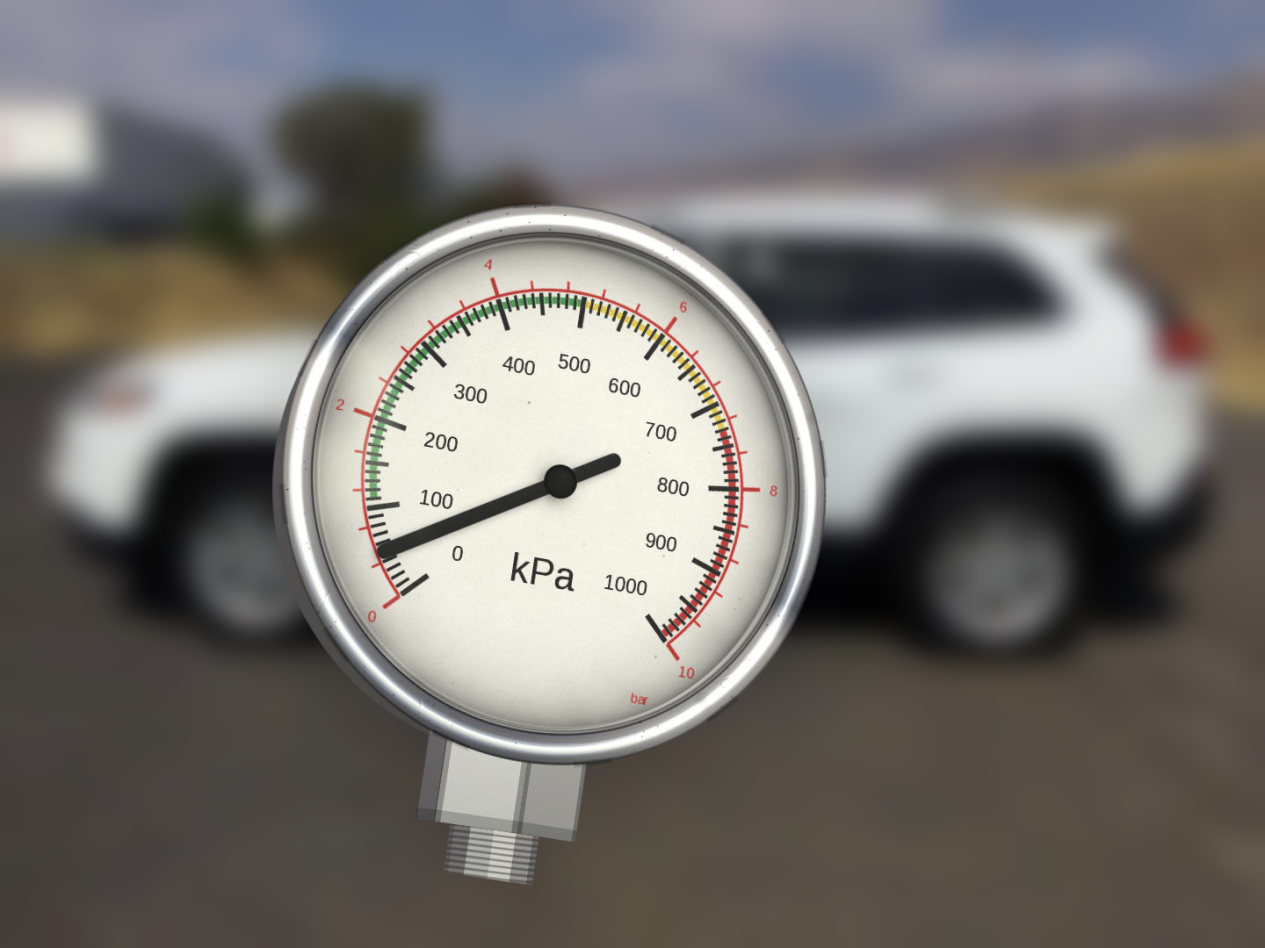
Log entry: 50 kPa
